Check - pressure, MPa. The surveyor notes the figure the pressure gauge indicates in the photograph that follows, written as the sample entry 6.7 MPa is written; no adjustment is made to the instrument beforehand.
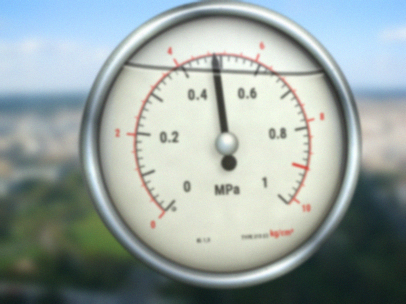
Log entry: 0.48 MPa
